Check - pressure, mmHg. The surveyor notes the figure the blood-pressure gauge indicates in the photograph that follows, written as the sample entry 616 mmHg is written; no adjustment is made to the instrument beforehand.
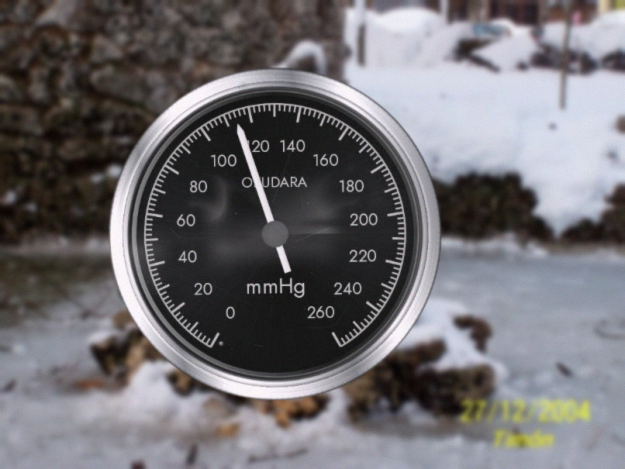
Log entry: 114 mmHg
